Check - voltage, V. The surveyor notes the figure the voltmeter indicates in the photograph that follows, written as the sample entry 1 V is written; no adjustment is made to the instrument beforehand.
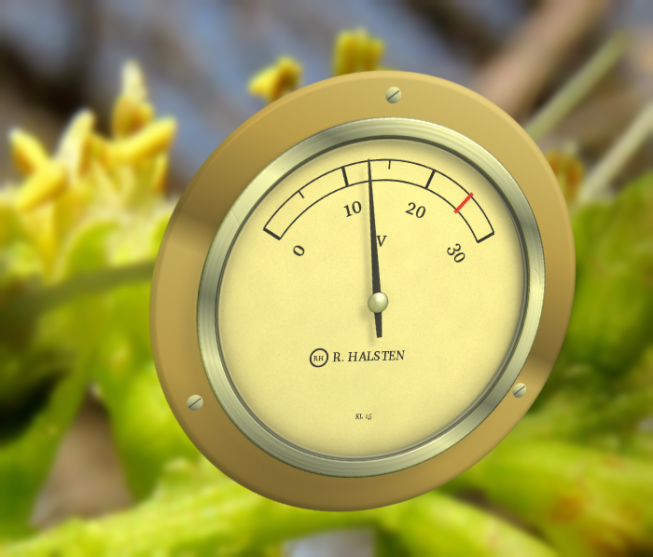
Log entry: 12.5 V
